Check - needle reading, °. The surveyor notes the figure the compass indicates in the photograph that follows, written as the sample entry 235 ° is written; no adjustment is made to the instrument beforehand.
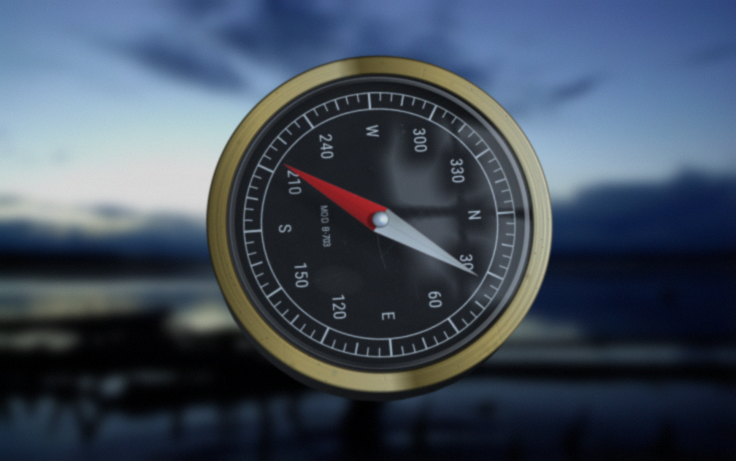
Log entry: 215 °
